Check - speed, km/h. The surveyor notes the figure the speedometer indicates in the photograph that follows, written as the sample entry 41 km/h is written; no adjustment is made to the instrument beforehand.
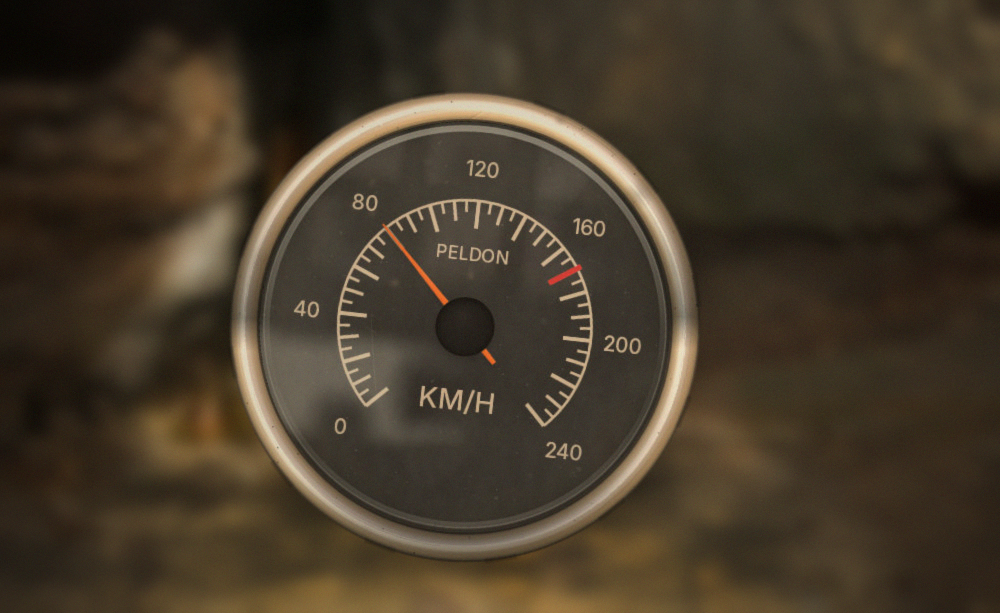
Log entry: 80 km/h
